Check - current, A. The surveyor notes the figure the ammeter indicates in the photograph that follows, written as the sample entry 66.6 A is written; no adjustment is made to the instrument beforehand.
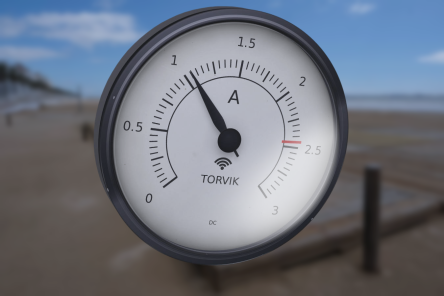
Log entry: 1.05 A
